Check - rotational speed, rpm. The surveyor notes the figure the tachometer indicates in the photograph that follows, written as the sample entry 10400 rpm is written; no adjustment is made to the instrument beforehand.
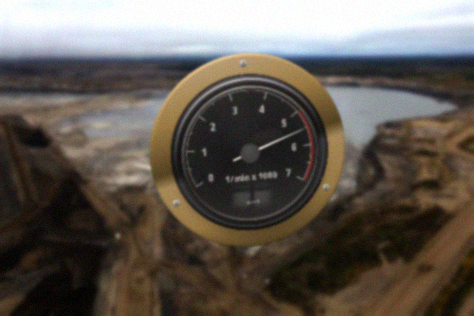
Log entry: 5500 rpm
